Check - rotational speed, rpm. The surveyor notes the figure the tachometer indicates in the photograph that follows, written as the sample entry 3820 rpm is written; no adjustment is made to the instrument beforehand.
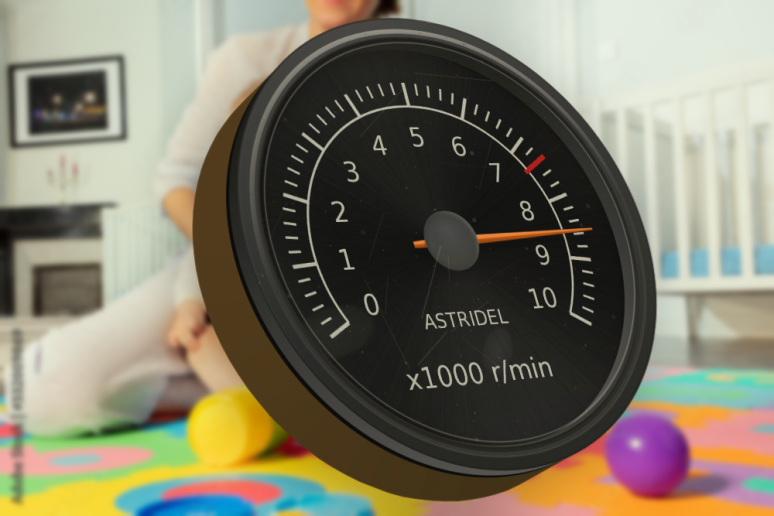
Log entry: 8600 rpm
